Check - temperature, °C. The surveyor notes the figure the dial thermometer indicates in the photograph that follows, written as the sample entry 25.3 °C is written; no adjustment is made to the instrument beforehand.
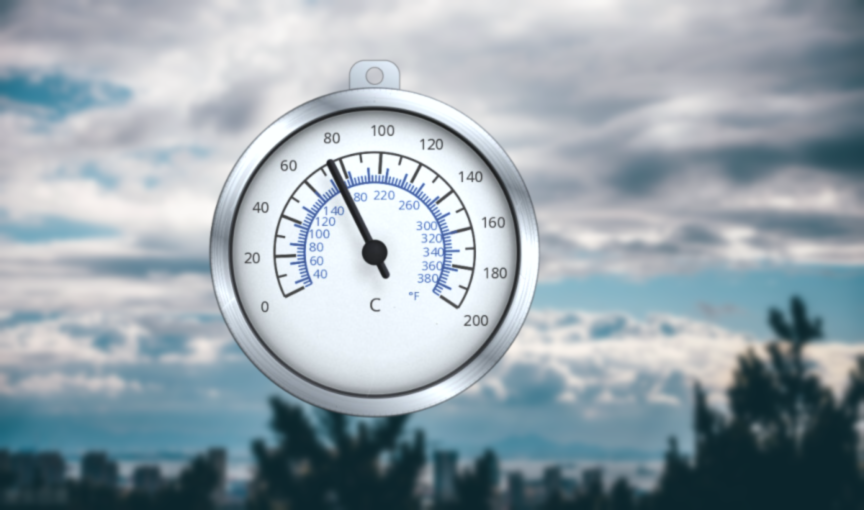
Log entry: 75 °C
